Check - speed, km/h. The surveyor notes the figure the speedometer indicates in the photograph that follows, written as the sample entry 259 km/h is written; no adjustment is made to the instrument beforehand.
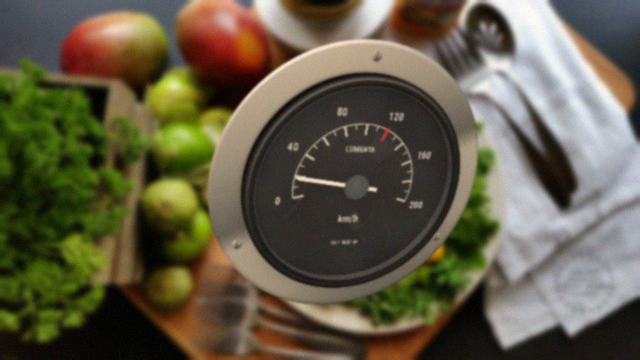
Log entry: 20 km/h
